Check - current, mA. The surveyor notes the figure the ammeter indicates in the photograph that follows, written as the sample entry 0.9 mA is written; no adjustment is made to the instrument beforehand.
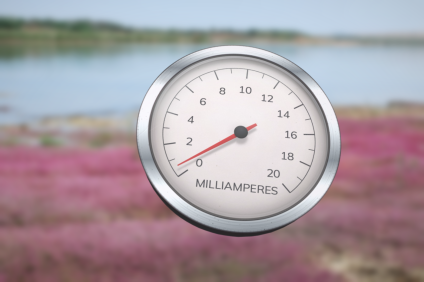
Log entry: 0.5 mA
